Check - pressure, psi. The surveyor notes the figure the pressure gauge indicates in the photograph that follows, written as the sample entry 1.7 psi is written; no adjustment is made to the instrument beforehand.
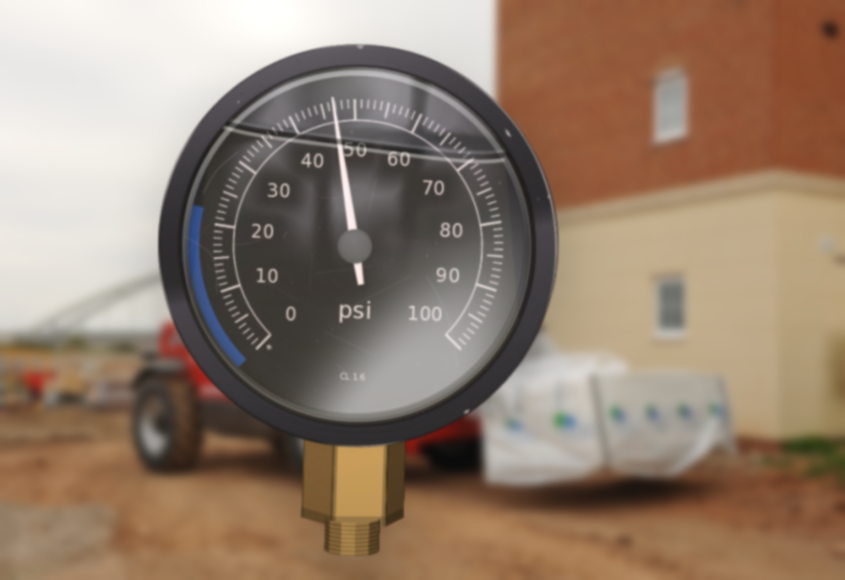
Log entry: 47 psi
